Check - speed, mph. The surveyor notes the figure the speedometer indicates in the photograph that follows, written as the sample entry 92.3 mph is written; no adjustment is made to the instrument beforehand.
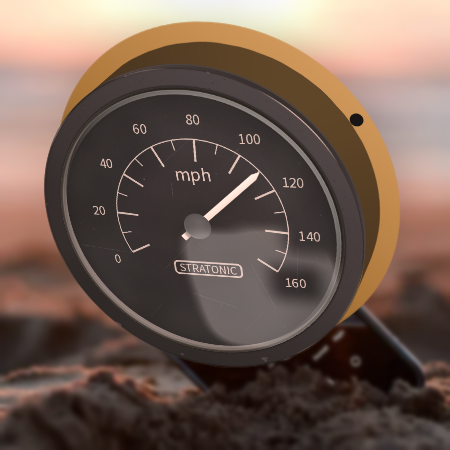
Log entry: 110 mph
